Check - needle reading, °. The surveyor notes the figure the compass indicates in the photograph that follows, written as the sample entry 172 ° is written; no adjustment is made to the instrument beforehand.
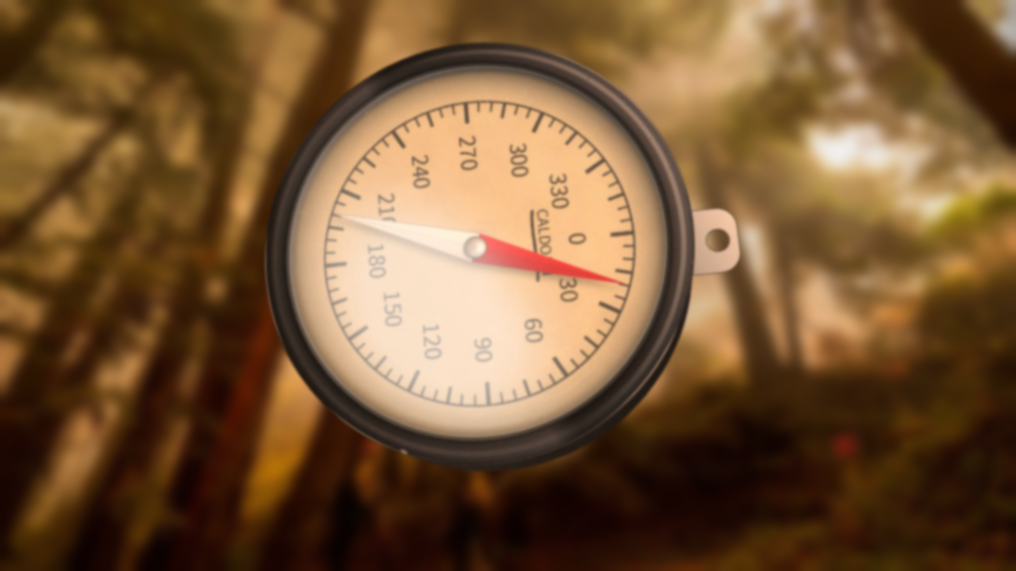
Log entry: 20 °
